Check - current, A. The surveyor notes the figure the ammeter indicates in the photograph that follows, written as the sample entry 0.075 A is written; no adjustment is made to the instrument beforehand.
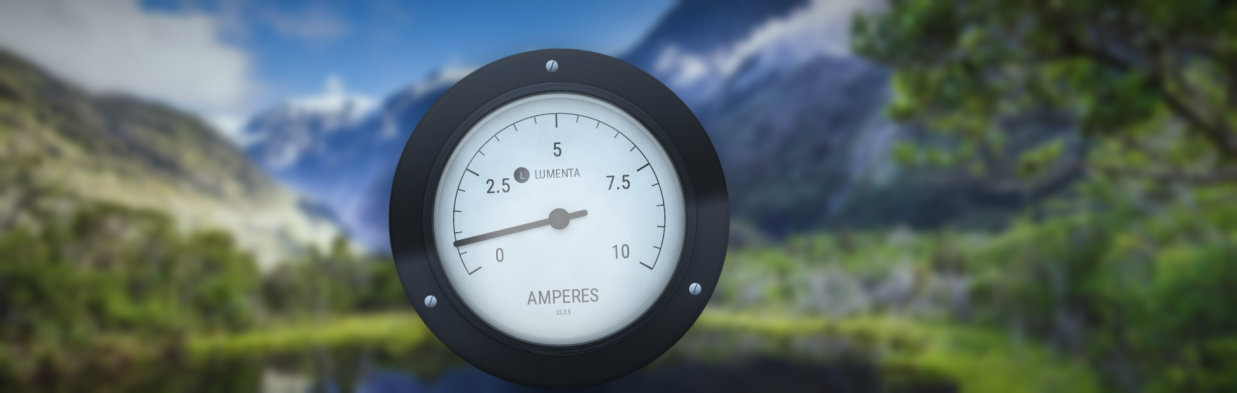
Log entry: 0.75 A
